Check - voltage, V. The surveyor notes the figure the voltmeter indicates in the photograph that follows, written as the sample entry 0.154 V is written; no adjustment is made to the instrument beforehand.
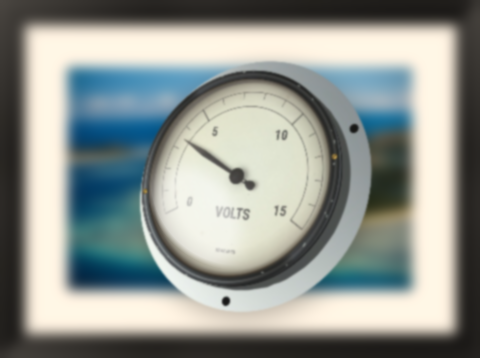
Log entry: 3.5 V
